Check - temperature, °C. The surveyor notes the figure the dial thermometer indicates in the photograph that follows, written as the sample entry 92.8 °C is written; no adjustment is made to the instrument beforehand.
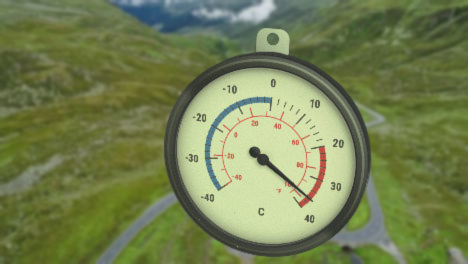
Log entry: 36 °C
